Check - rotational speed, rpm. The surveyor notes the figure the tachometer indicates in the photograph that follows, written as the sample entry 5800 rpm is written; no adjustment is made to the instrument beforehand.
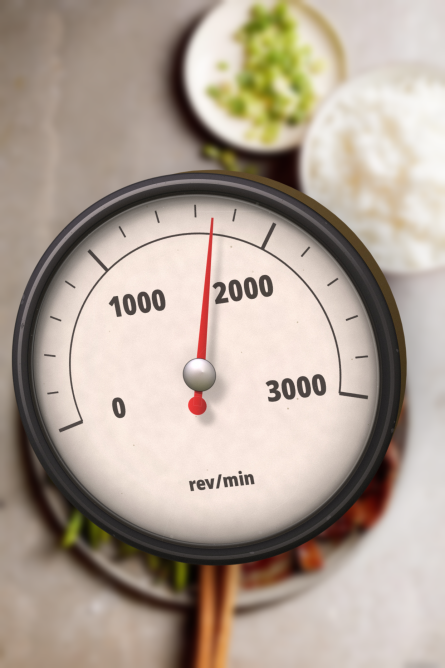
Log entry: 1700 rpm
